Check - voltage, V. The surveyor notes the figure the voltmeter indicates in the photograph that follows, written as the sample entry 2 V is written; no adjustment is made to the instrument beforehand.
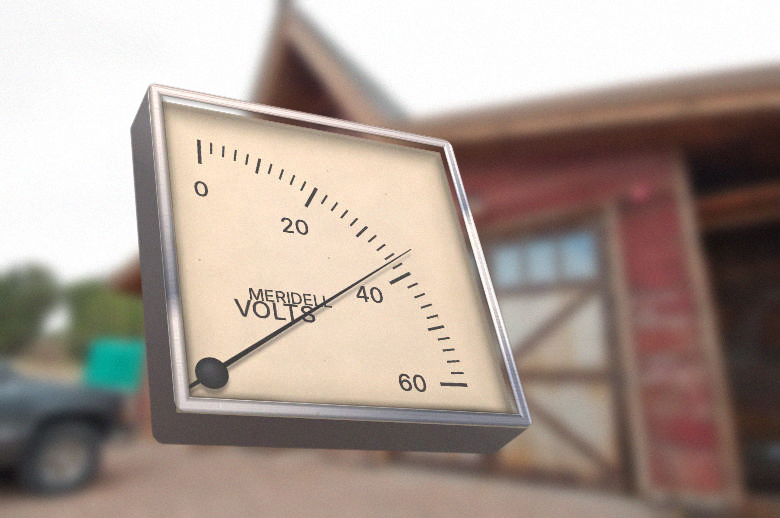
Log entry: 37 V
